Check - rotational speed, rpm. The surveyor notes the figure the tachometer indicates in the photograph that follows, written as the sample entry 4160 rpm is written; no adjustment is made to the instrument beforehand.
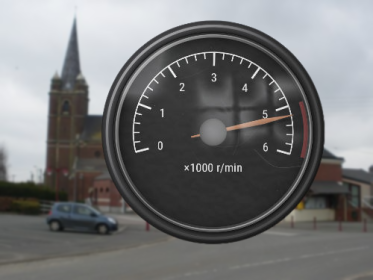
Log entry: 5200 rpm
